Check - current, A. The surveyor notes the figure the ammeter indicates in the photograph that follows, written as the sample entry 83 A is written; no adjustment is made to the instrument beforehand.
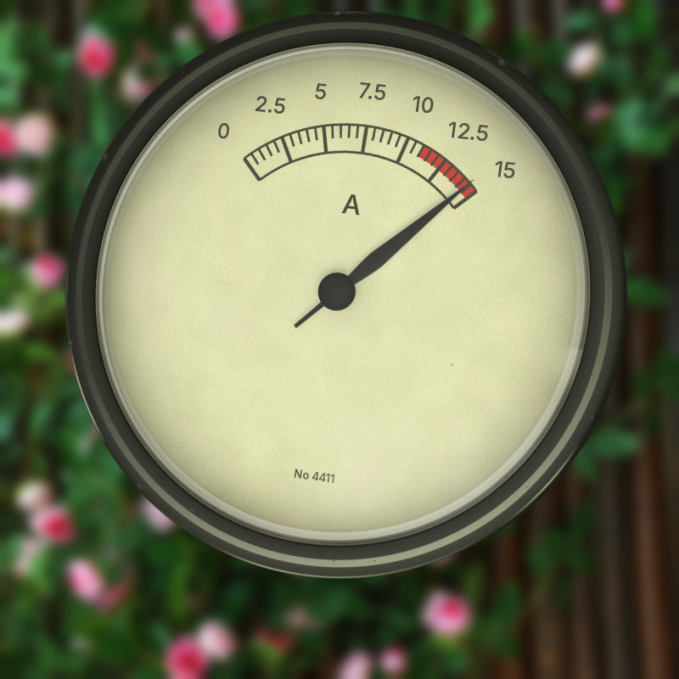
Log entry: 14.5 A
